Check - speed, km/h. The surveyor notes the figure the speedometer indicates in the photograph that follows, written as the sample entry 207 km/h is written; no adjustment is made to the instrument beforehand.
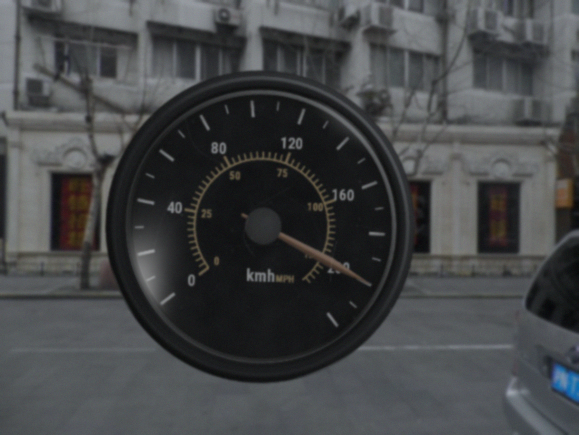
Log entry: 200 km/h
